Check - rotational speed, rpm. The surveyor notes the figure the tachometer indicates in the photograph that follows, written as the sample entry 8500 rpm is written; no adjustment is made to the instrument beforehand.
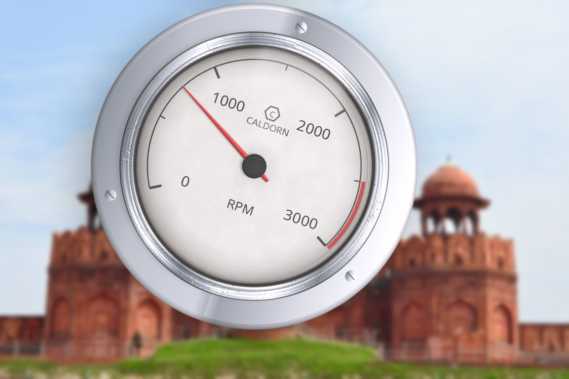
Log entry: 750 rpm
